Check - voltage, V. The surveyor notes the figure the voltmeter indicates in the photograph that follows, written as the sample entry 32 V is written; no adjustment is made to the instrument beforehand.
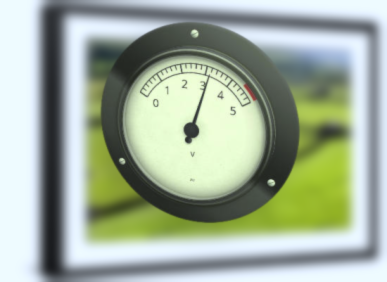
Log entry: 3.2 V
